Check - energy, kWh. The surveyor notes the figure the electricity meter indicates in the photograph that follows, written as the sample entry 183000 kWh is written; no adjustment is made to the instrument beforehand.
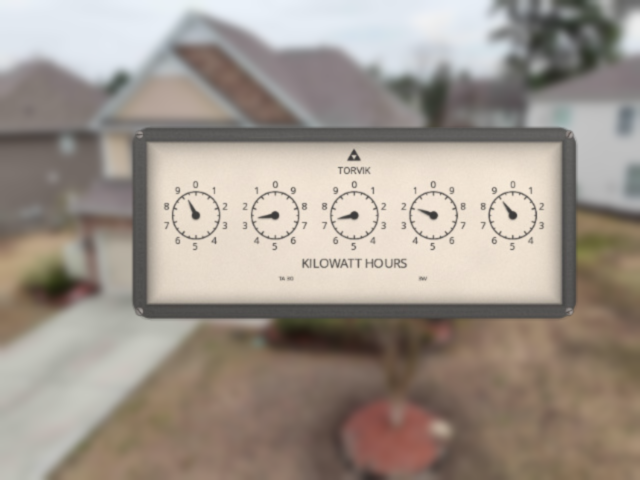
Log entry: 92719 kWh
